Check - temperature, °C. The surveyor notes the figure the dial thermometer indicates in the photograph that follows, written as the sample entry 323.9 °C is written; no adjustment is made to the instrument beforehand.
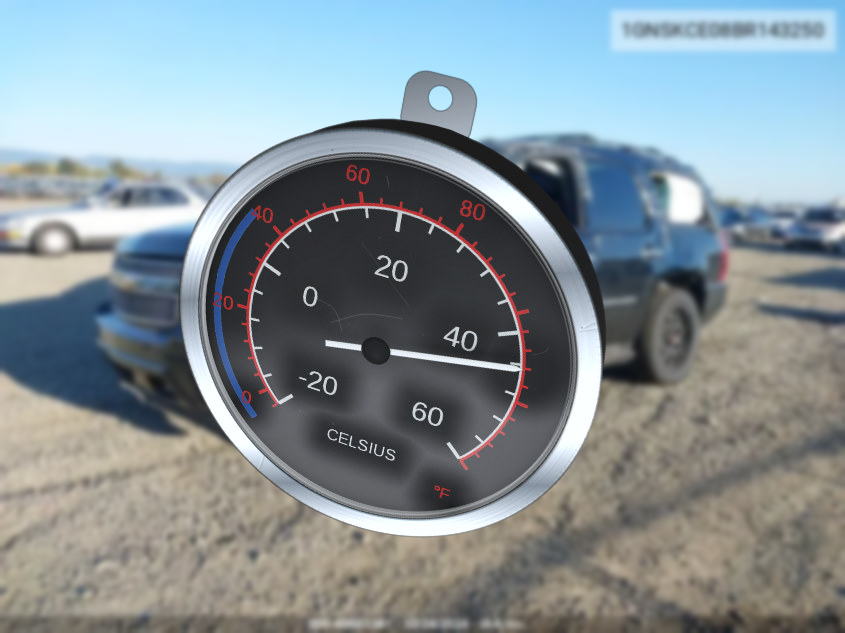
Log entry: 44 °C
